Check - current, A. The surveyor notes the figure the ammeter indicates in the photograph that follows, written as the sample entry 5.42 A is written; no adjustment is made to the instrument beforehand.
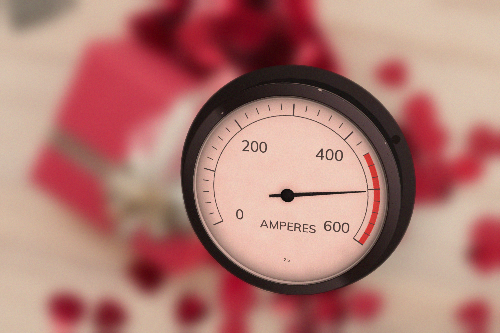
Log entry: 500 A
